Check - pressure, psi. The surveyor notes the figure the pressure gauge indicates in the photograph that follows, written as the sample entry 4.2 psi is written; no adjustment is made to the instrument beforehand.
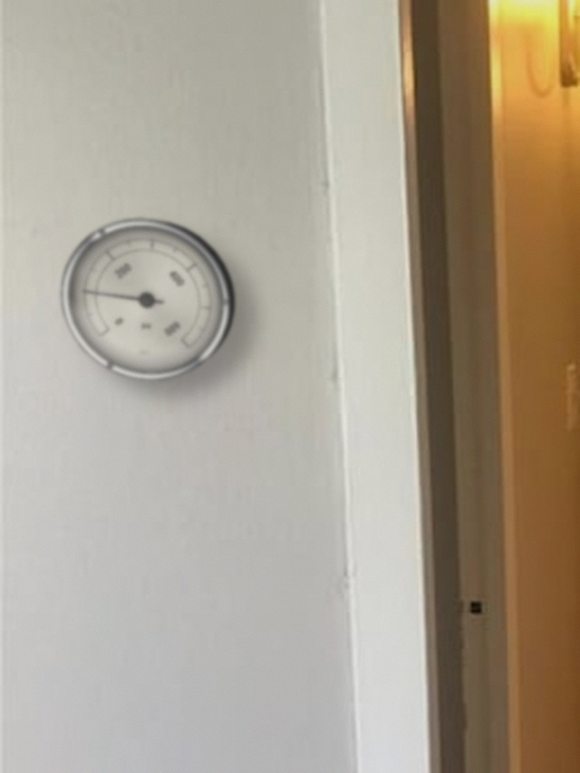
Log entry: 100 psi
